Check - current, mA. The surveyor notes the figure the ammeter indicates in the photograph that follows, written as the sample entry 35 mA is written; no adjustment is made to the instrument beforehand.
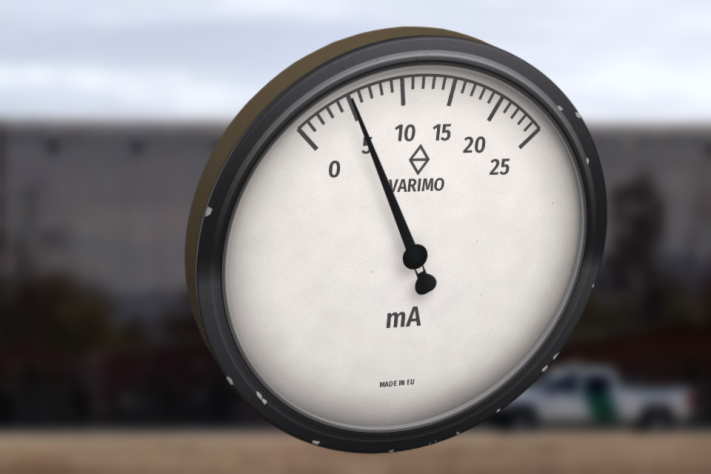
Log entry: 5 mA
